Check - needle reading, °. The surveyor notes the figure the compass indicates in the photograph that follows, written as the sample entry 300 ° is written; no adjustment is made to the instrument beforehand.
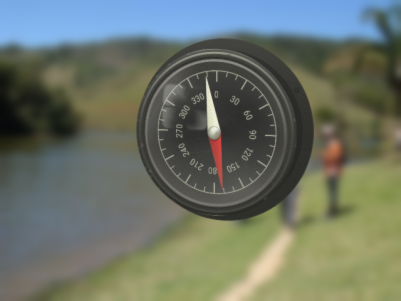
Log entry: 170 °
